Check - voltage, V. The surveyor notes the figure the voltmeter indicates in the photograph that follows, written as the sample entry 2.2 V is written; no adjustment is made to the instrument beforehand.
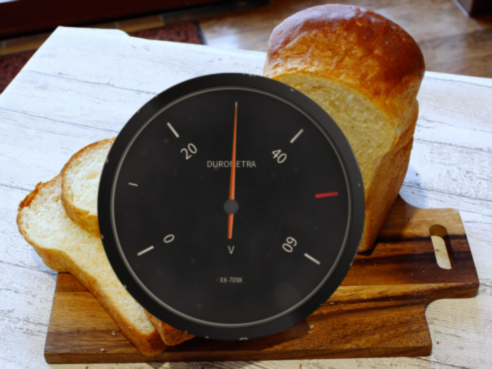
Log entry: 30 V
